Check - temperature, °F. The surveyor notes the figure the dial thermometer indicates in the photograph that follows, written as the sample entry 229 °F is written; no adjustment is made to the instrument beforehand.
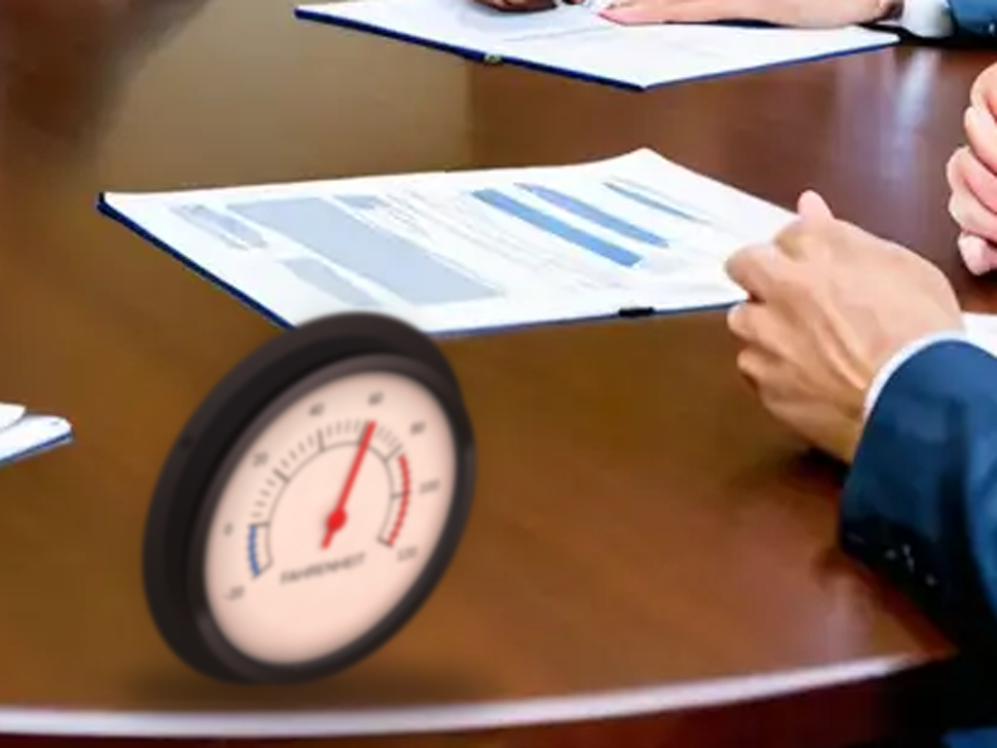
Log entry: 60 °F
